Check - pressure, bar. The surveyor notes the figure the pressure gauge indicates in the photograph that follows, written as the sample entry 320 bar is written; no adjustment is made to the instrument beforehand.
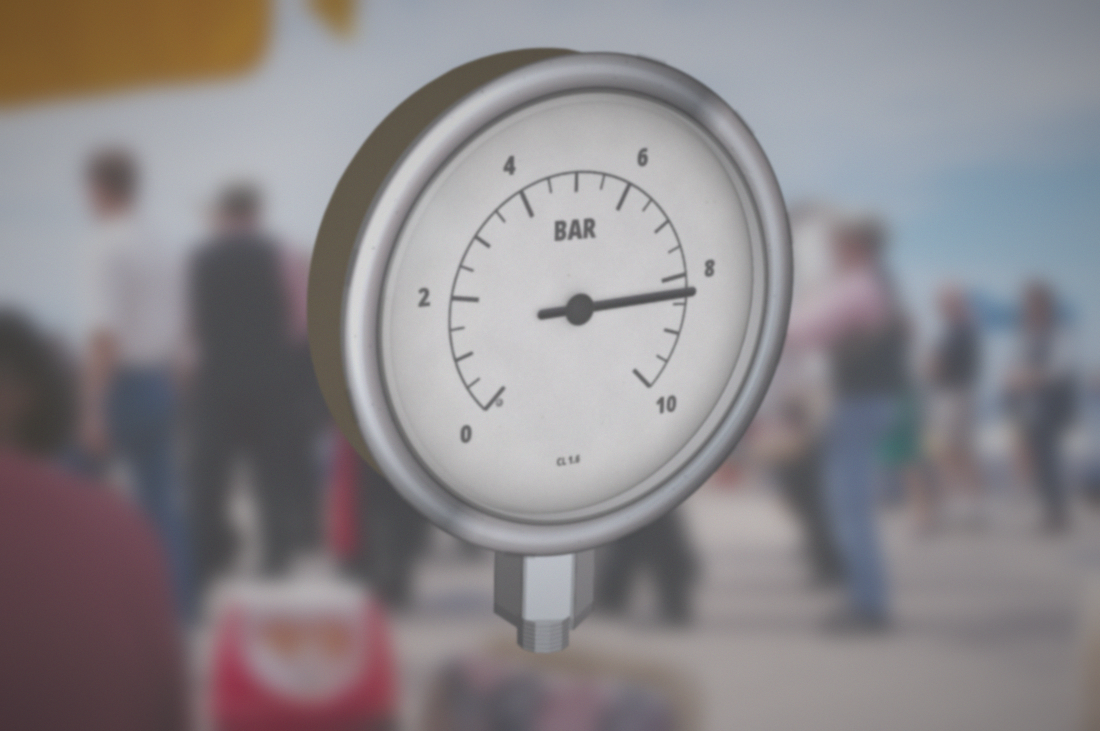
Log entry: 8.25 bar
